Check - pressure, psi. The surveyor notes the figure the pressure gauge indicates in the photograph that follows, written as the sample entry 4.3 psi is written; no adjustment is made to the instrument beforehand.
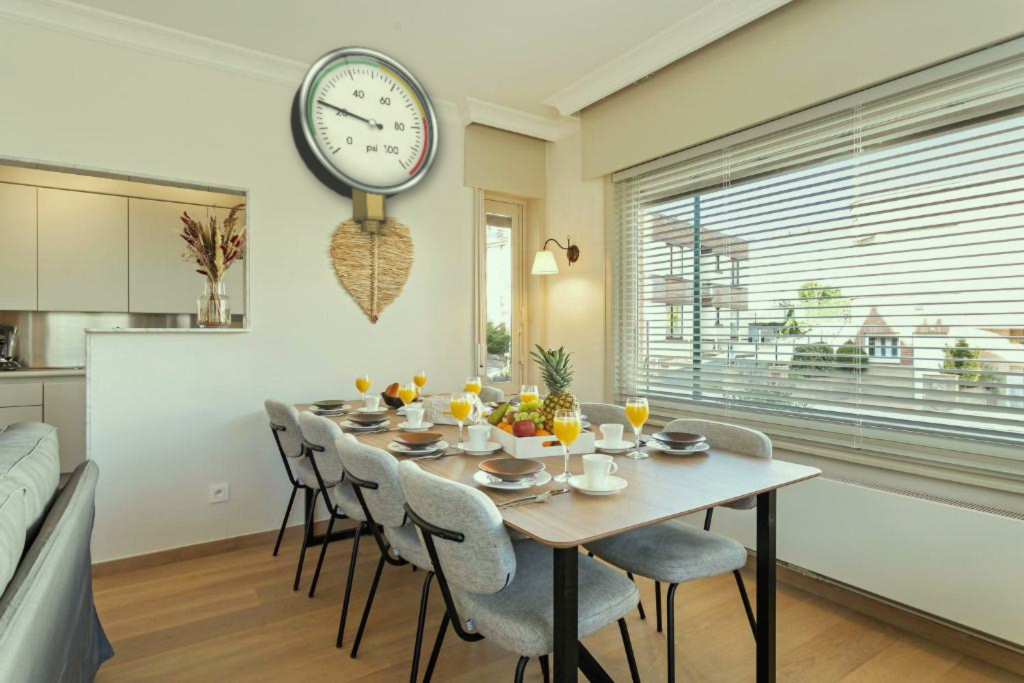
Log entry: 20 psi
